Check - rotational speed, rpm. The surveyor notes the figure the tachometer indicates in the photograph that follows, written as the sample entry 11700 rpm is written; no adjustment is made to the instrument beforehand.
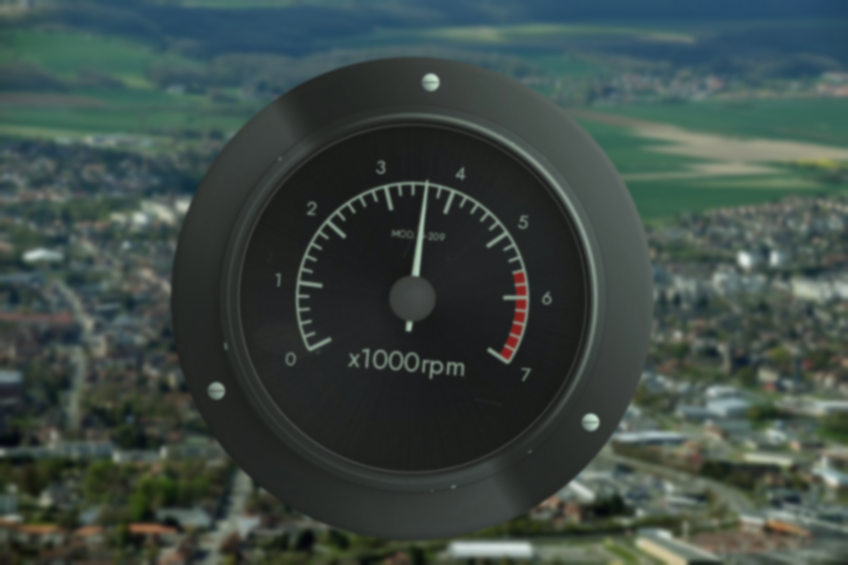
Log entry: 3600 rpm
